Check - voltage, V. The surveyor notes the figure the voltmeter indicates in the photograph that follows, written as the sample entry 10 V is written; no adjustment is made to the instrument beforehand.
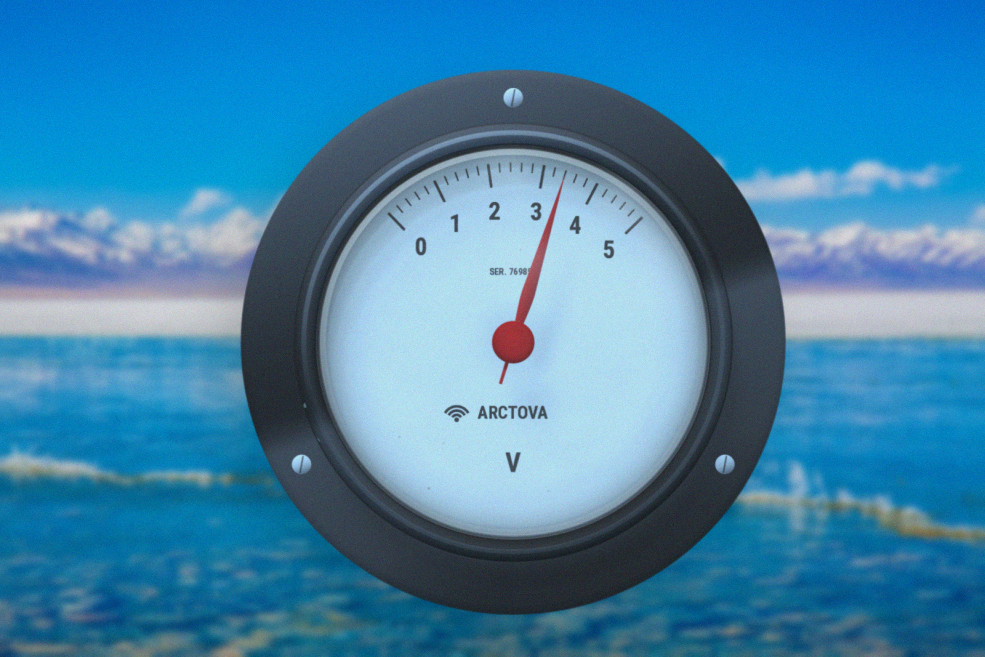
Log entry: 3.4 V
